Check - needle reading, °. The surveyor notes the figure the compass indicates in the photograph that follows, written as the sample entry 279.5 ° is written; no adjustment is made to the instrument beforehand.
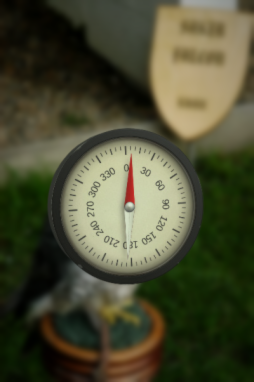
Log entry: 5 °
